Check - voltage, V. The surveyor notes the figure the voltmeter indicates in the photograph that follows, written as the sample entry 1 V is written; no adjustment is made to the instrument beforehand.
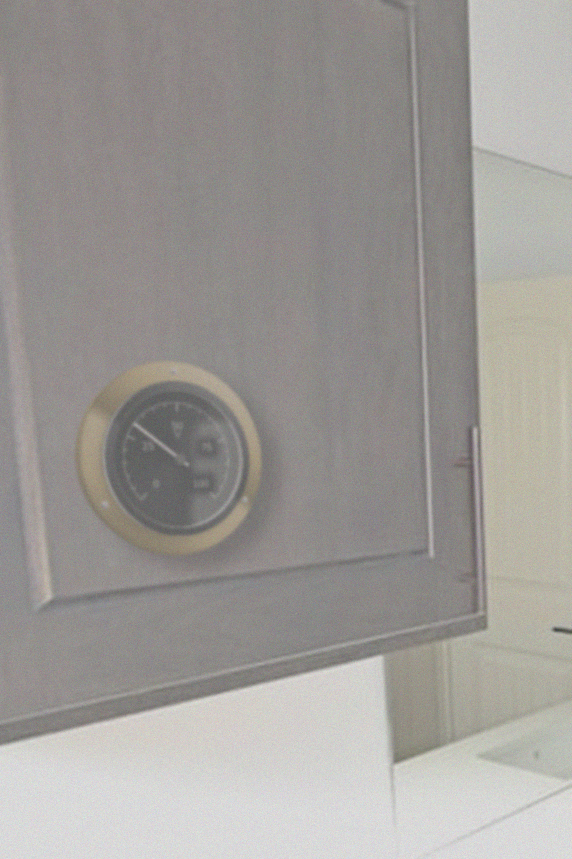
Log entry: 30 V
